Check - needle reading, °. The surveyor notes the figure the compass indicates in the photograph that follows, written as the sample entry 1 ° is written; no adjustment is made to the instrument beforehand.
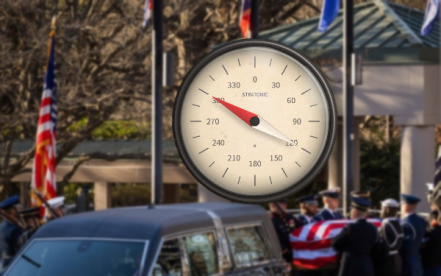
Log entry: 300 °
